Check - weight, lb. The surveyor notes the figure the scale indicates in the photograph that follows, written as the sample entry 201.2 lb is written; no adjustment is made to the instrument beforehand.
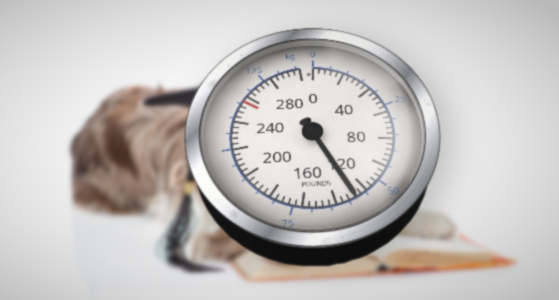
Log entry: 128 lb
